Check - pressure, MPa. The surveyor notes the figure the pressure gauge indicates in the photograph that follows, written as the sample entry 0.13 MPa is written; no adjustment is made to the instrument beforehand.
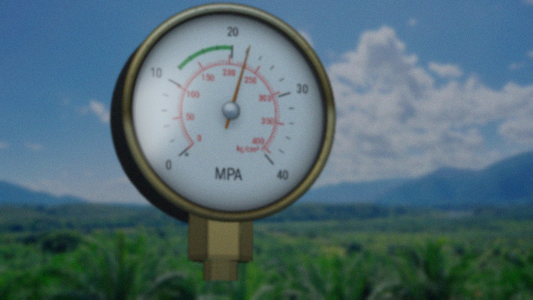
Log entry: 22 MPa
